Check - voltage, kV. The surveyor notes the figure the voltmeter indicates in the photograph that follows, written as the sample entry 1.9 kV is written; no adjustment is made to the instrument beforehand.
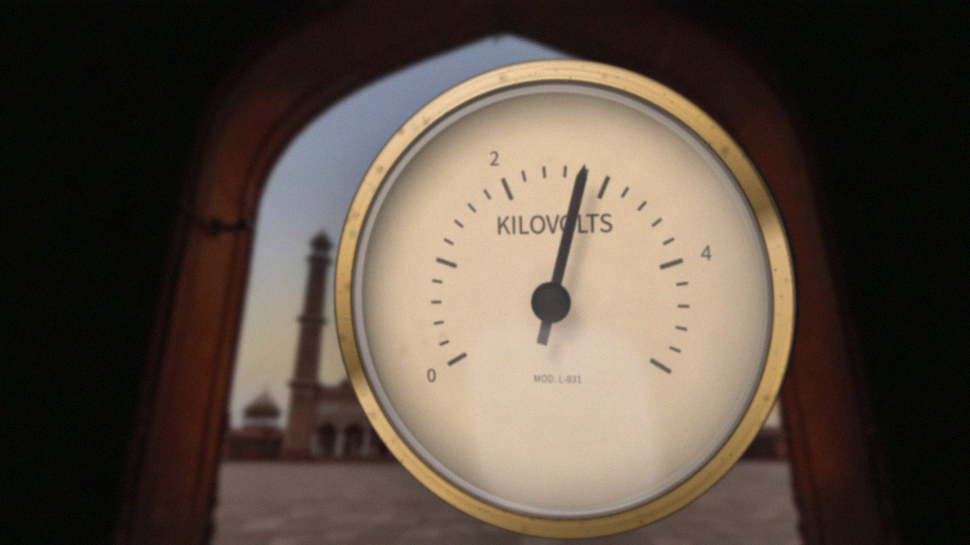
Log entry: 2.8 kV
